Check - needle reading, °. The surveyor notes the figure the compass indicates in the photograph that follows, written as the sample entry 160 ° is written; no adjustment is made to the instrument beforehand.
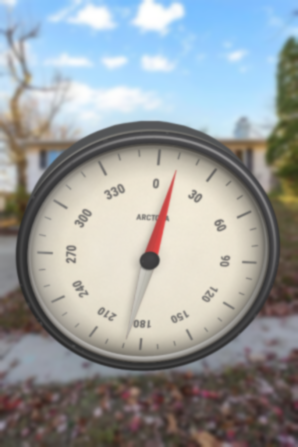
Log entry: 10 °
